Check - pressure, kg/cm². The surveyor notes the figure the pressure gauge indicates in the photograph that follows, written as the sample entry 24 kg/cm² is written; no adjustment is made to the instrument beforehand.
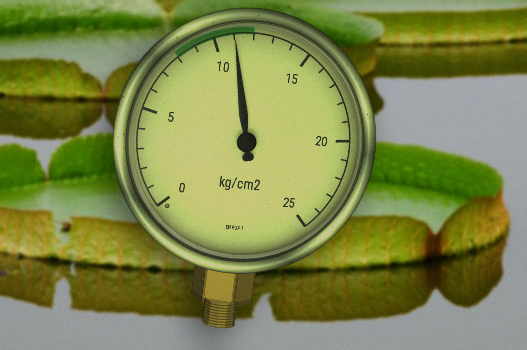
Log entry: 11 kg/cm²
